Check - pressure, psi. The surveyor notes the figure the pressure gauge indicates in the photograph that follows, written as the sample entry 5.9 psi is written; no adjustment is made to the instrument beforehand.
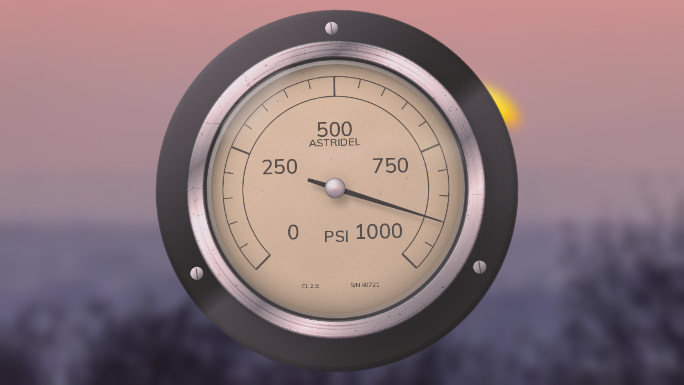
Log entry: 900 psi
